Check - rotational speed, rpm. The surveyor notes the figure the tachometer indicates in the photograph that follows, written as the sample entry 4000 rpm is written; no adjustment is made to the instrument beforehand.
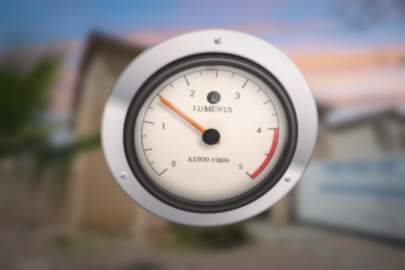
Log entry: 1500 rpm
